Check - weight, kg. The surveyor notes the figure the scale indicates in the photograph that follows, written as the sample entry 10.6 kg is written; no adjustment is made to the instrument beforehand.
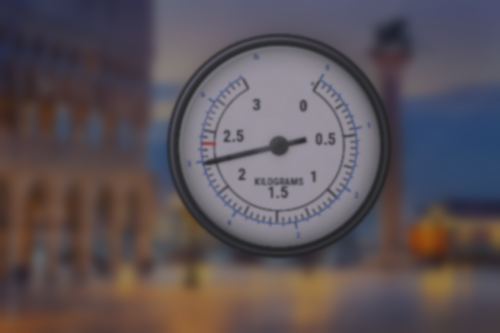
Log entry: 2.25 kg
